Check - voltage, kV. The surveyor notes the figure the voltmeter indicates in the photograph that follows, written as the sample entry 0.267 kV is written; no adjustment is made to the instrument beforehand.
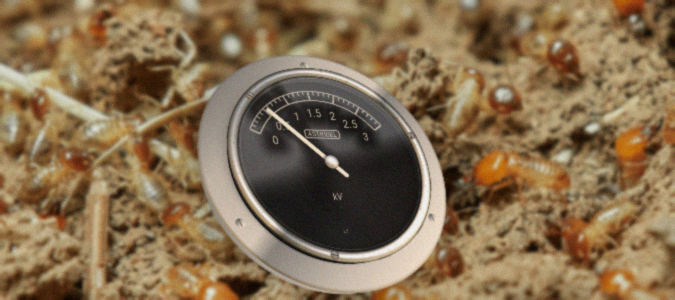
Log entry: 0.5 kV
